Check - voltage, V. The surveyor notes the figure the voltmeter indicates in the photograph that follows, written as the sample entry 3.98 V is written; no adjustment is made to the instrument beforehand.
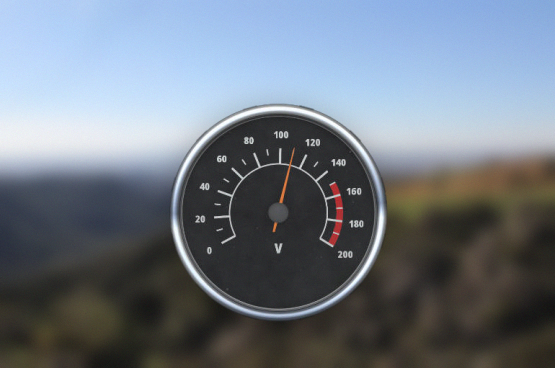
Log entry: 110 V
